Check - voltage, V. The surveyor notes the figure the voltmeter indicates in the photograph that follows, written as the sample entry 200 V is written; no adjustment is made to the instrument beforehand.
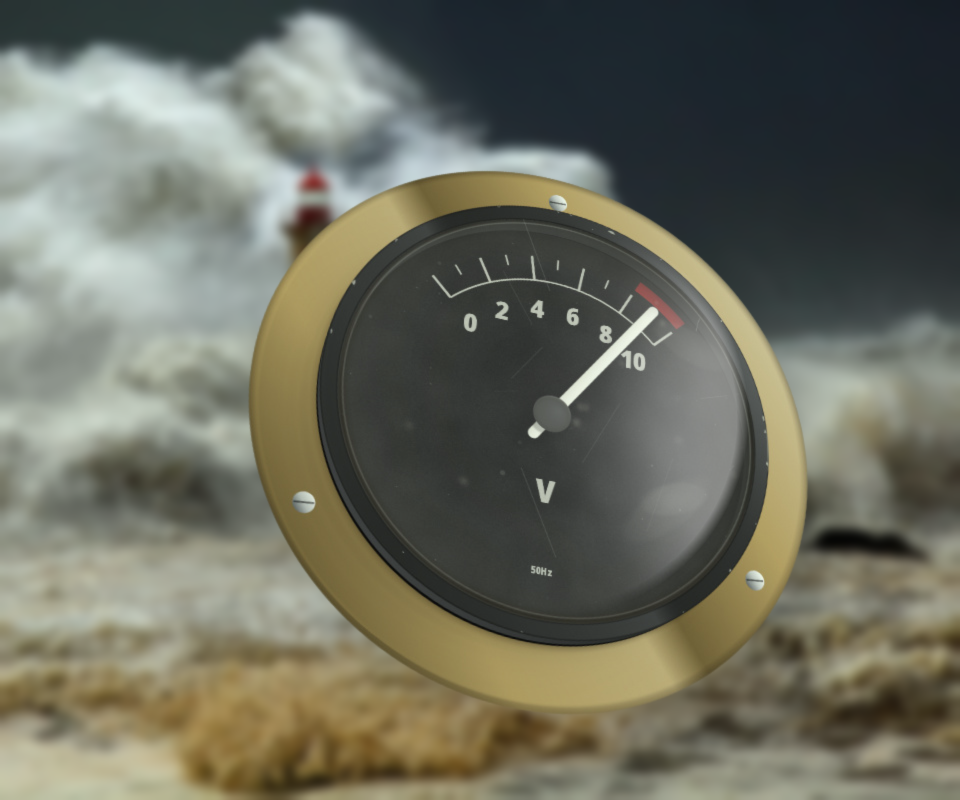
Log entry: 9 V
